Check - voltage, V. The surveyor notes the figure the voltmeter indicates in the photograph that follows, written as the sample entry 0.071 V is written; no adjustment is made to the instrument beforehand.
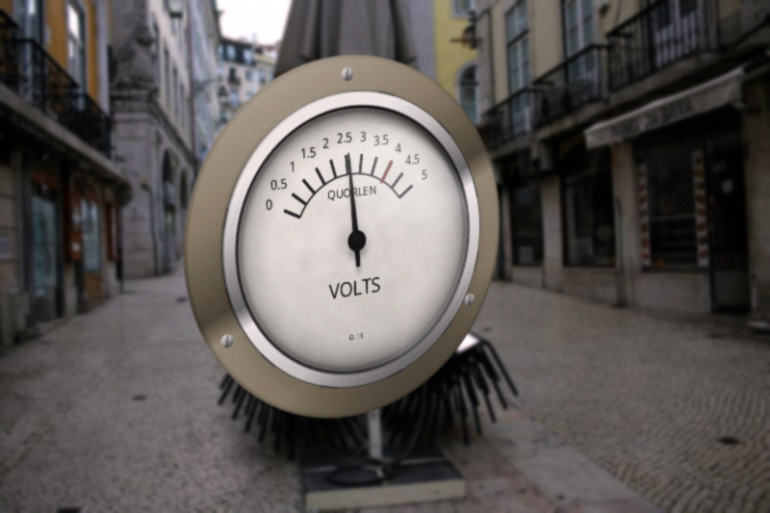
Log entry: 2.5 V
